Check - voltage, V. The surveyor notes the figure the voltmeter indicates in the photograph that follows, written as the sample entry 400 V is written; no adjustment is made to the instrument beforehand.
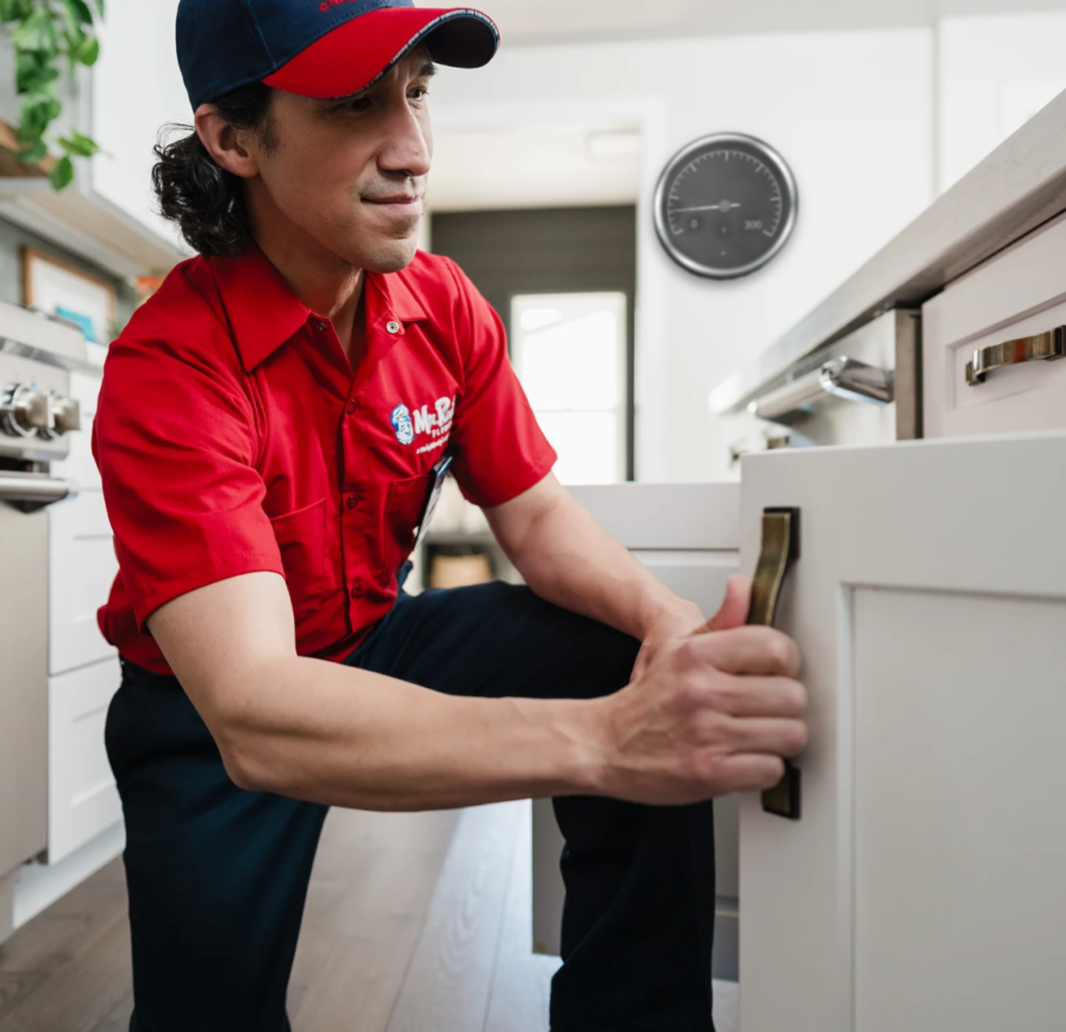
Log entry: 30 V
